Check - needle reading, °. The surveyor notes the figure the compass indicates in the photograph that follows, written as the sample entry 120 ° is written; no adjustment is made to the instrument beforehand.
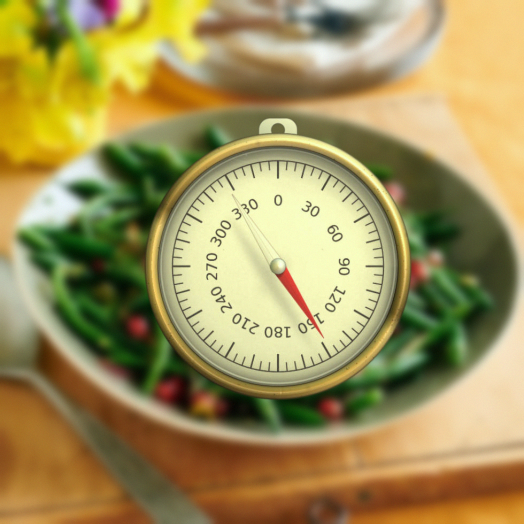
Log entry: 147.5 °
